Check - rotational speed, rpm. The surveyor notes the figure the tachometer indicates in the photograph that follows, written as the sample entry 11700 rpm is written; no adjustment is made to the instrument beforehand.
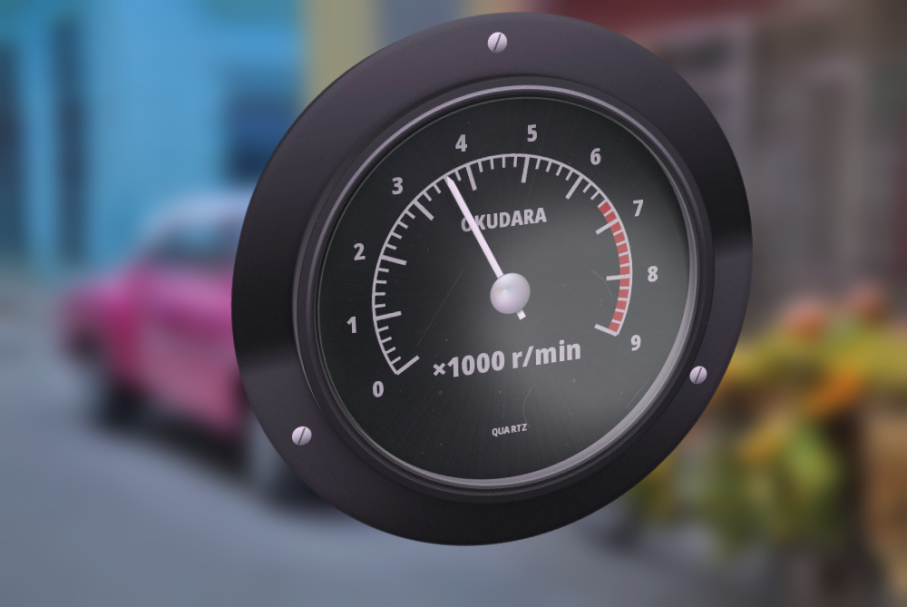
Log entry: 3600 rpm
